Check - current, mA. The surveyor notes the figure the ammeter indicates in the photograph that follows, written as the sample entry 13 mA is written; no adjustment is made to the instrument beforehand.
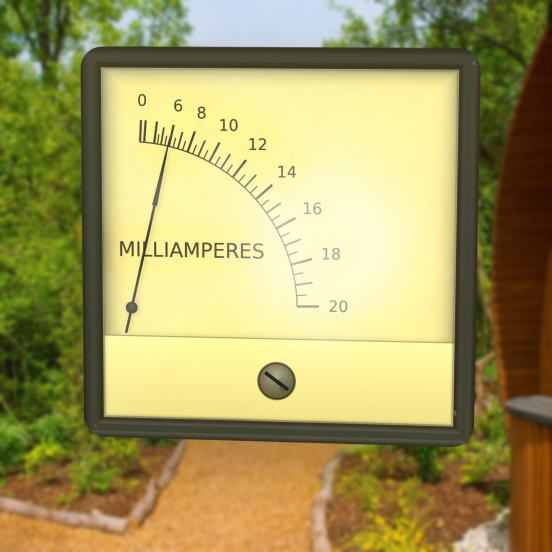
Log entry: 6 mA
